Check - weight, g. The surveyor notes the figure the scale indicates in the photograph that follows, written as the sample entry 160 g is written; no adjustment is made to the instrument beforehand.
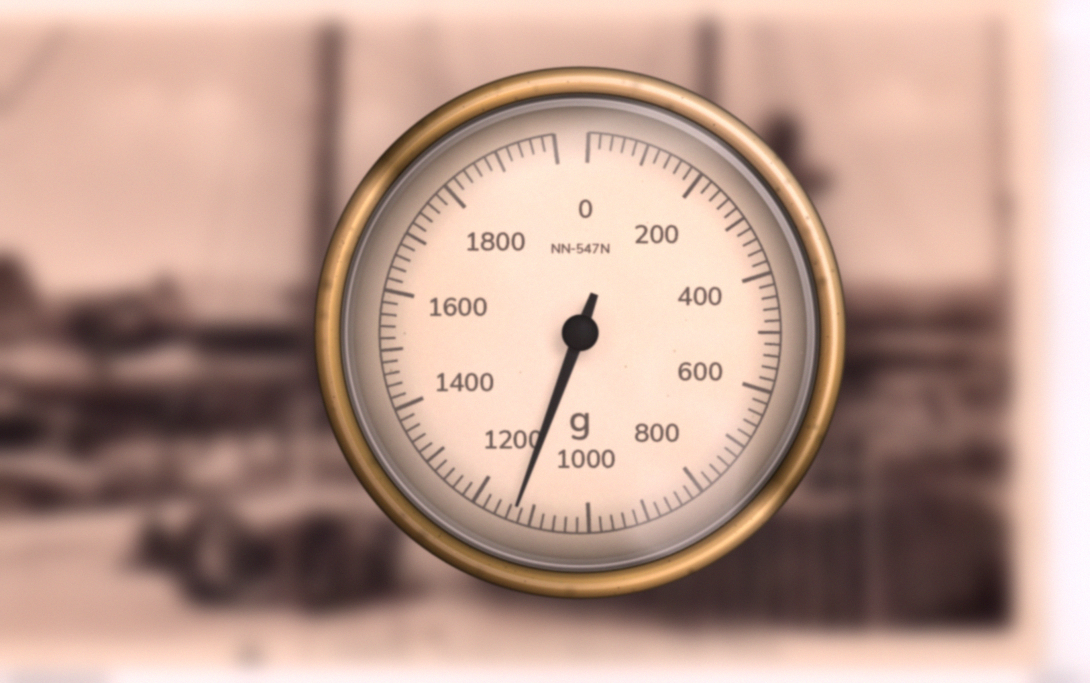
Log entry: 1130 g
